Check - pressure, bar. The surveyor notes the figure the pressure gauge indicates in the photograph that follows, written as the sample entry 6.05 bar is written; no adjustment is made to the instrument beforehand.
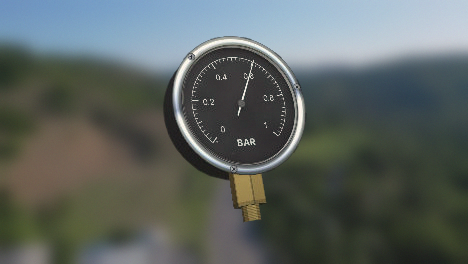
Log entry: 0.6 bar
